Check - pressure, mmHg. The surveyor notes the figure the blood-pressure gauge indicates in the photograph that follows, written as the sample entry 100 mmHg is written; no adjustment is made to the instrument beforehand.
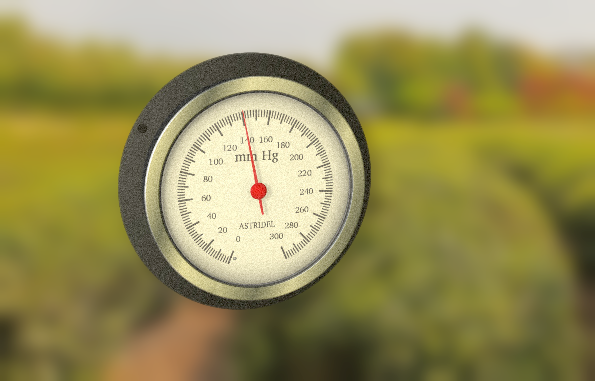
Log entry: 140 mmHg
